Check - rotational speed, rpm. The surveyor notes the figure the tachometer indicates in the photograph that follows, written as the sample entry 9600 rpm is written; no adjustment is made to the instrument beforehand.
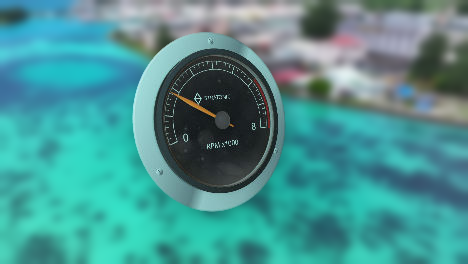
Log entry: 1800 rpm
